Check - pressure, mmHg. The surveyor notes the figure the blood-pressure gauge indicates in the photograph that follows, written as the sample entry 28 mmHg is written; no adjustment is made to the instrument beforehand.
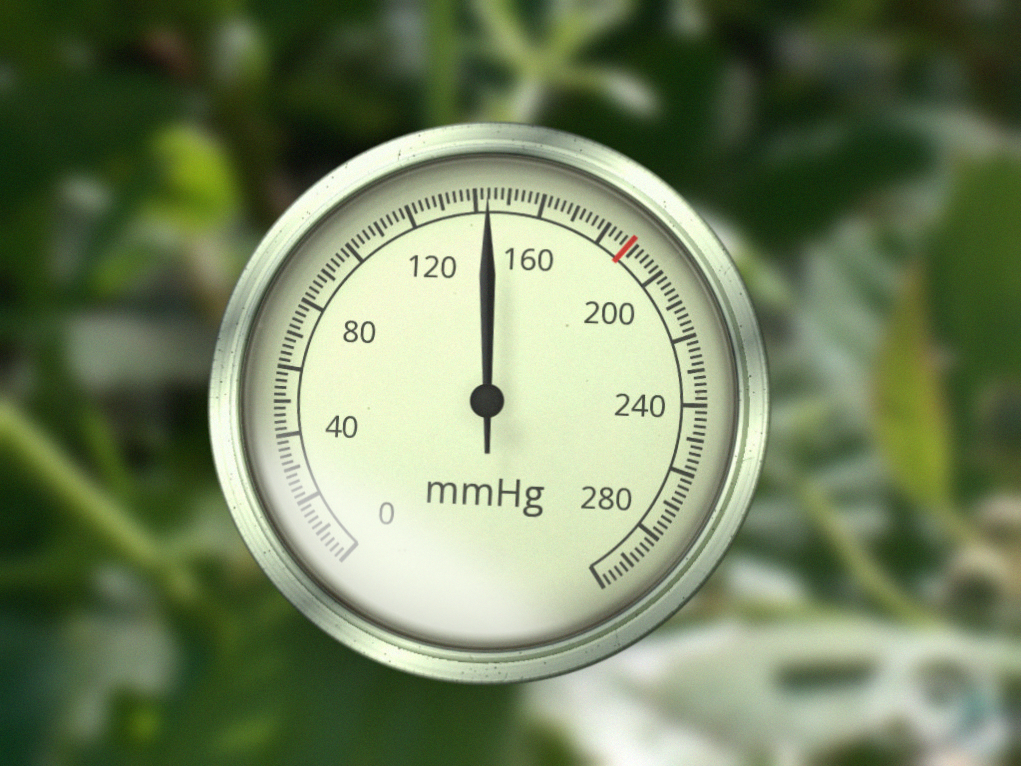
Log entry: 144 mmHg
